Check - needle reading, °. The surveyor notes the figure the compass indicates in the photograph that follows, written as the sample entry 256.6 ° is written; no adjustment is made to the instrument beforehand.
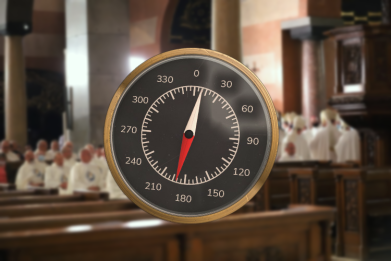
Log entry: 190 °
